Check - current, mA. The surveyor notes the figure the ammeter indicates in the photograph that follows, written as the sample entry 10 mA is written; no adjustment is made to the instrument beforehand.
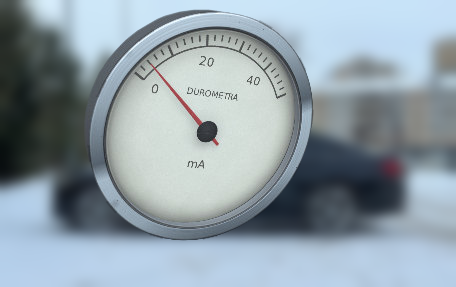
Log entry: 4 mA
